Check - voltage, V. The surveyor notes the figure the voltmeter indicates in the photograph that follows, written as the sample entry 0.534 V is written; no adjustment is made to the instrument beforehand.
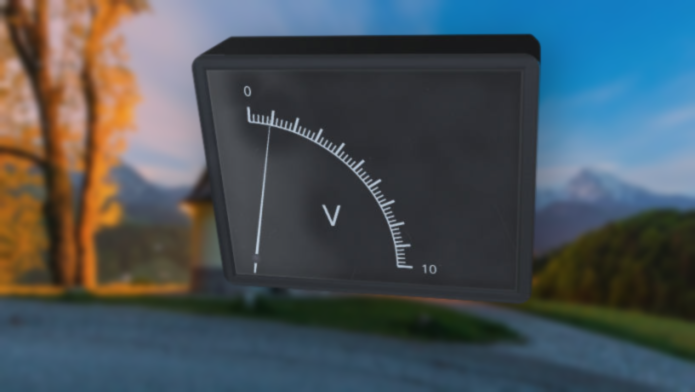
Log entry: 1 V
